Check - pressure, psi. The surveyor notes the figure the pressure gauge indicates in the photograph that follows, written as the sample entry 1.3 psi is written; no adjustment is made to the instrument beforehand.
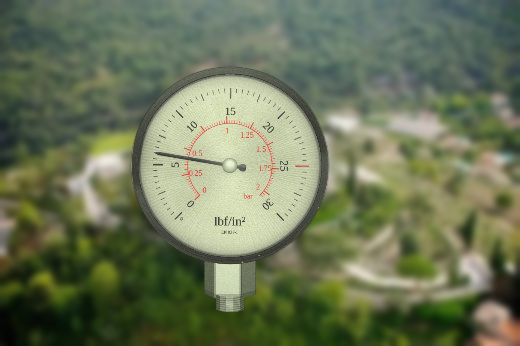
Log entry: 6 psi
